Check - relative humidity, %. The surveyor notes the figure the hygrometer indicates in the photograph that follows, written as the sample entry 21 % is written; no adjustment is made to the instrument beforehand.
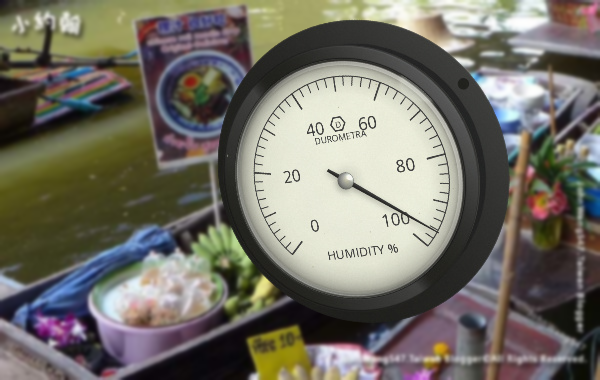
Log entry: 96 %
